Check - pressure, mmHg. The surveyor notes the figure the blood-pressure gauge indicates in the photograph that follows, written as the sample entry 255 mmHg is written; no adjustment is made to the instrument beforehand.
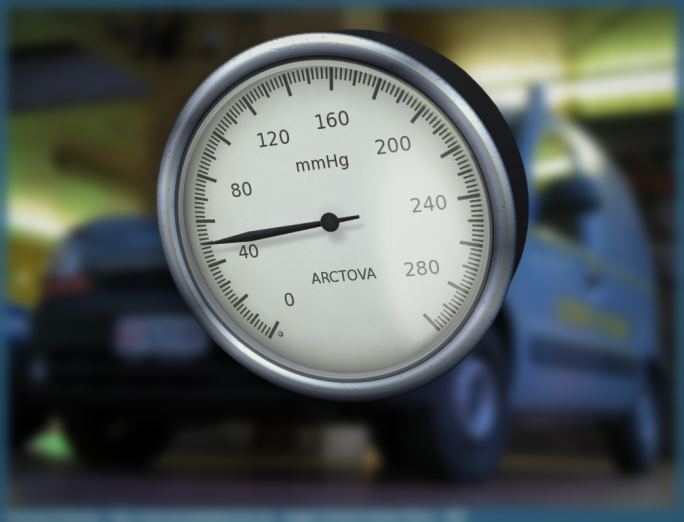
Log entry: 50 mmHg
